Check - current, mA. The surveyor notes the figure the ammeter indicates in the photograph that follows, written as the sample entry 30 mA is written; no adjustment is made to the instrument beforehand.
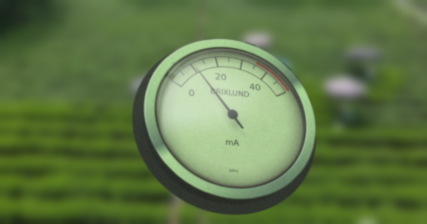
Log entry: 10 mA
